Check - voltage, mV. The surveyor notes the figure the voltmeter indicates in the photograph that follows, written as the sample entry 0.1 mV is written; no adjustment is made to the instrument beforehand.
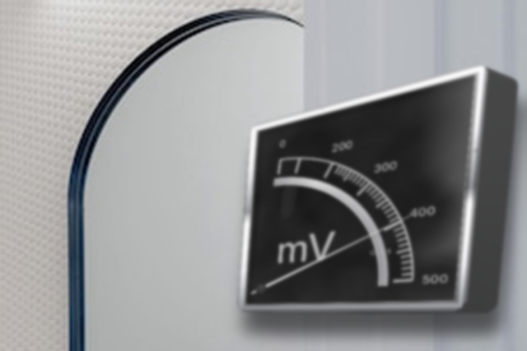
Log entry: 400 mV
